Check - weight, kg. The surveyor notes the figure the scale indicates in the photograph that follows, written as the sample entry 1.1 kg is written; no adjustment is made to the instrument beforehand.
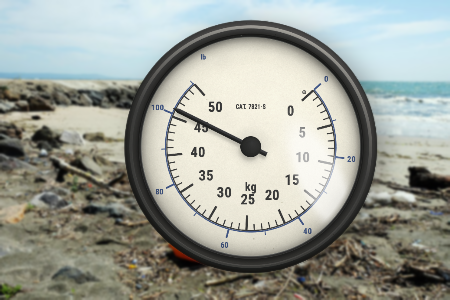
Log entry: 46 kg
